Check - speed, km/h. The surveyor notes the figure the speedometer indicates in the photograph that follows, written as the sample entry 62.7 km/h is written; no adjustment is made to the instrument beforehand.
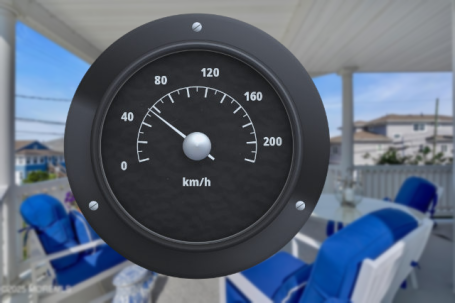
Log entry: 55 km/h
